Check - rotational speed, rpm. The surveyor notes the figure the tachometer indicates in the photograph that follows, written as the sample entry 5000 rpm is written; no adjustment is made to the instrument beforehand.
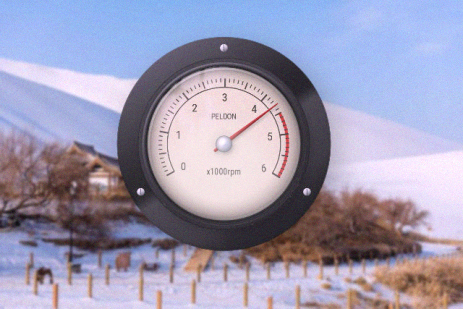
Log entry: 4300 rpm
